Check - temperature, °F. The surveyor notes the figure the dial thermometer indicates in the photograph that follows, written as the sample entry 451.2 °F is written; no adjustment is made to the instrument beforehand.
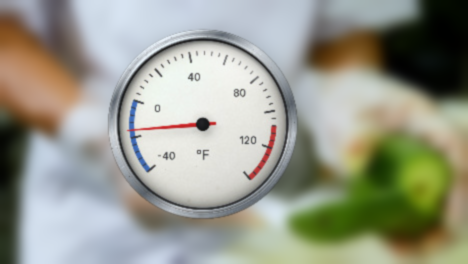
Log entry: -16 °F
